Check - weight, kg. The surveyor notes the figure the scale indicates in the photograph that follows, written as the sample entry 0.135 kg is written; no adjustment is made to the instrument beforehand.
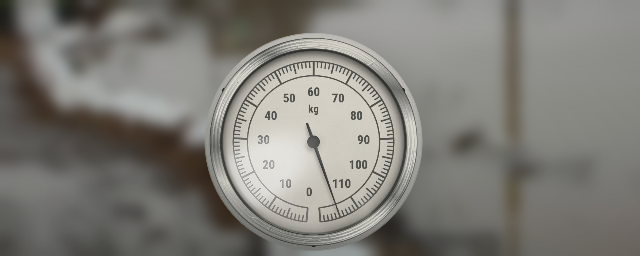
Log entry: 115 kg
